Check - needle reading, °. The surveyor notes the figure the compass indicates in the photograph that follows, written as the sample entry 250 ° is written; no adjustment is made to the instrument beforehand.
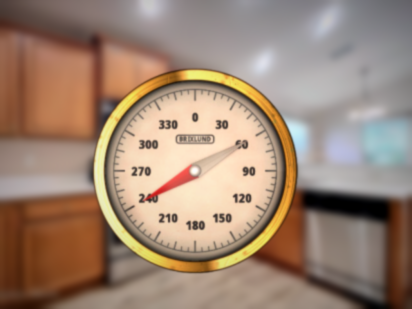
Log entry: 240 °
